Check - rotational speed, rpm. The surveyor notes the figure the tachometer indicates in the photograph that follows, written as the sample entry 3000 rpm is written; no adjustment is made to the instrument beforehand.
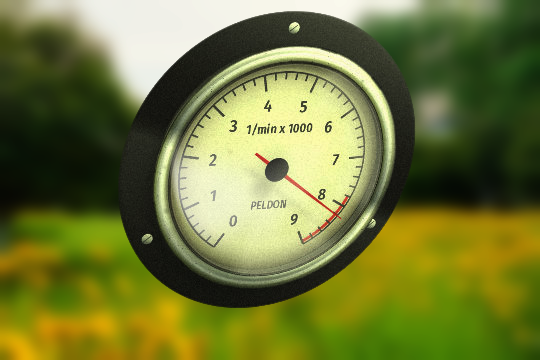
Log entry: 8200 rpm
